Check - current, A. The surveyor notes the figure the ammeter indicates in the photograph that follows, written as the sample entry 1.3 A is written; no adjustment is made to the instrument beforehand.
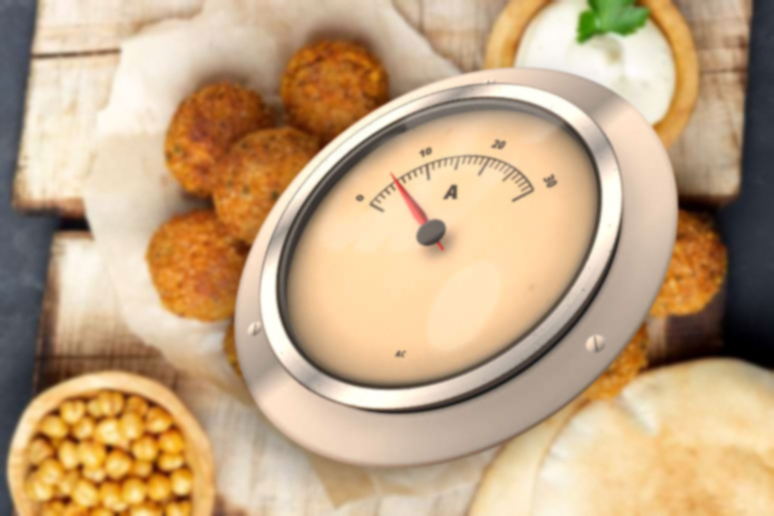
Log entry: 5 A
